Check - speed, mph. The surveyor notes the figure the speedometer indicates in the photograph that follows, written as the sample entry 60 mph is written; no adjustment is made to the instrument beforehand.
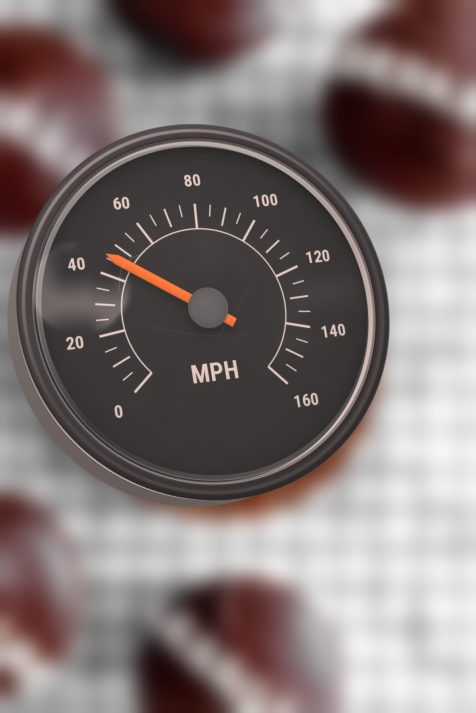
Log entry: 45 mph
